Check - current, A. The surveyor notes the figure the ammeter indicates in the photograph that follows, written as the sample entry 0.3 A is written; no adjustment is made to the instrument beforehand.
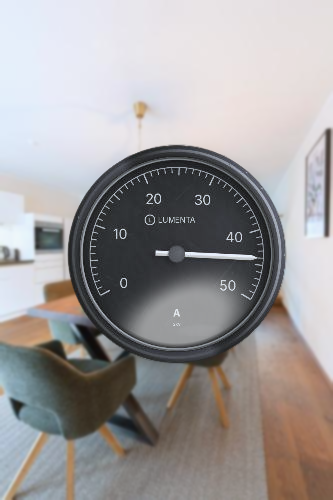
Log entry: 44 A
